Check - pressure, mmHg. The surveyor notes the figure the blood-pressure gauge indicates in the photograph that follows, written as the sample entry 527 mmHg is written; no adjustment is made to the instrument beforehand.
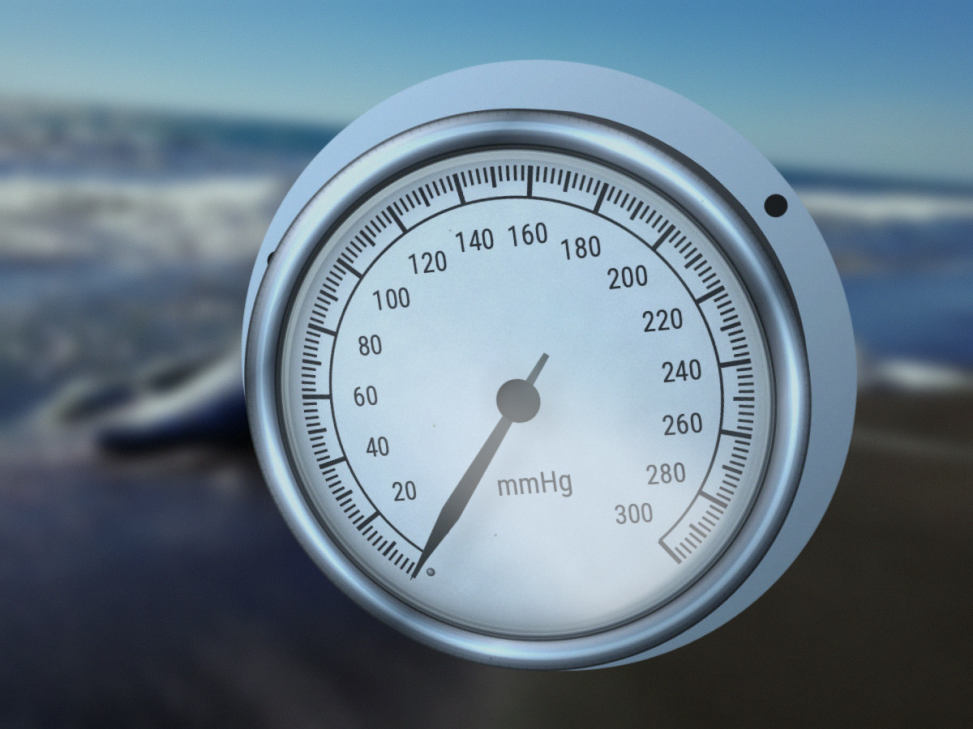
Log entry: 0 mmHg
